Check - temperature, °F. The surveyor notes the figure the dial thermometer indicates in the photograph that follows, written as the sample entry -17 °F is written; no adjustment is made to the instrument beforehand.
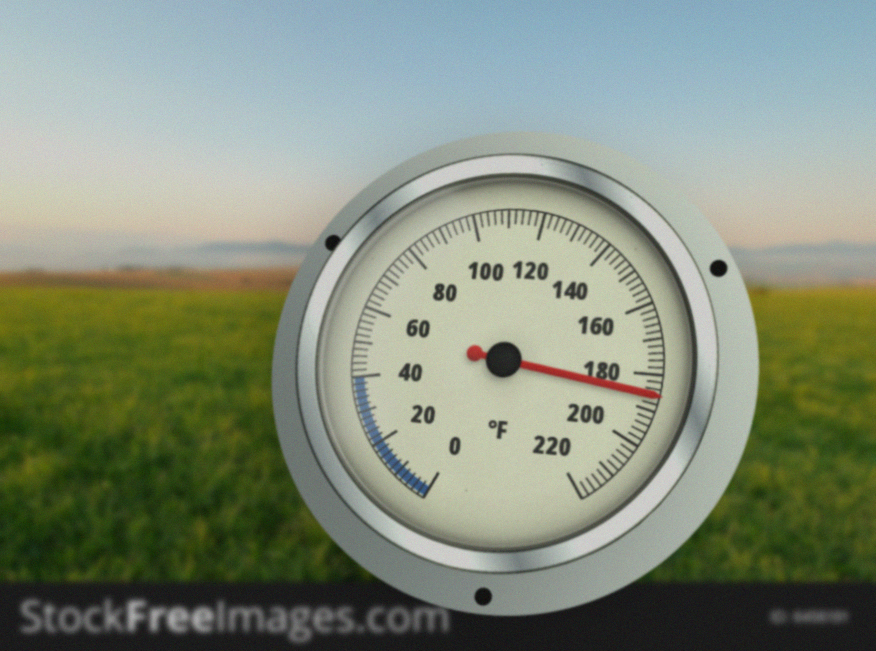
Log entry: 186 °F
